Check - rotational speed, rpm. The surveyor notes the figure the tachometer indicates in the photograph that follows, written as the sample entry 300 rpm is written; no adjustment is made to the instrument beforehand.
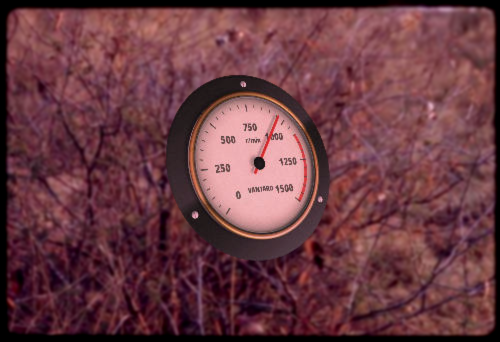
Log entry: 950 rpm
